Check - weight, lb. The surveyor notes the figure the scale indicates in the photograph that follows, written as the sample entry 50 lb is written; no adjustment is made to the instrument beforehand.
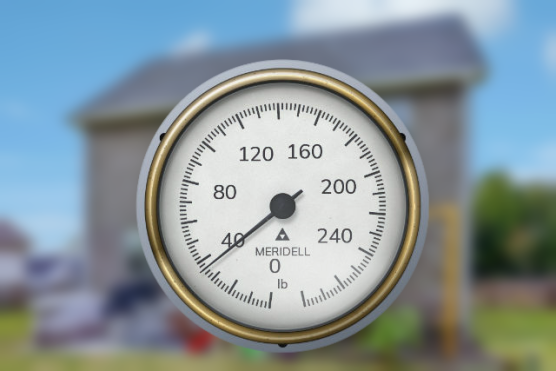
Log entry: 36 lb
